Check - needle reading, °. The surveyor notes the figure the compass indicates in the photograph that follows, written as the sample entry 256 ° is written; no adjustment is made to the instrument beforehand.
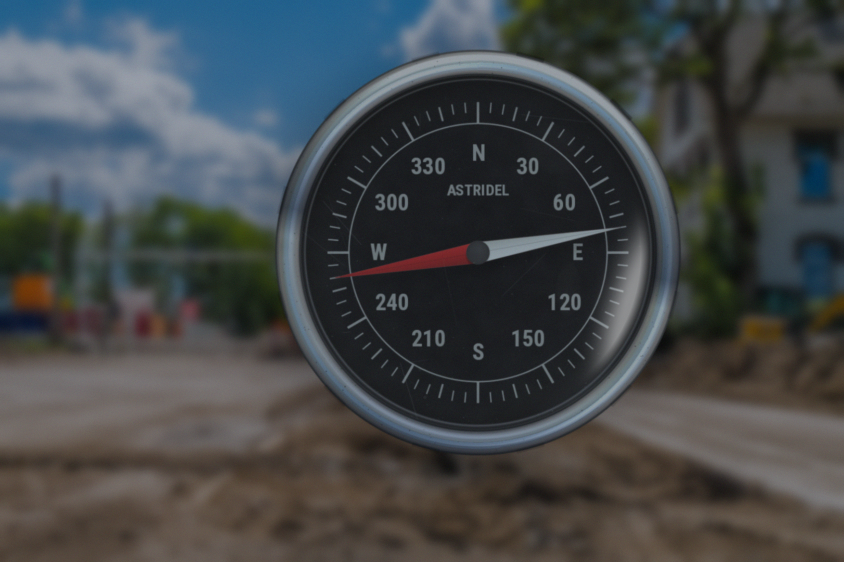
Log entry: 260 °
